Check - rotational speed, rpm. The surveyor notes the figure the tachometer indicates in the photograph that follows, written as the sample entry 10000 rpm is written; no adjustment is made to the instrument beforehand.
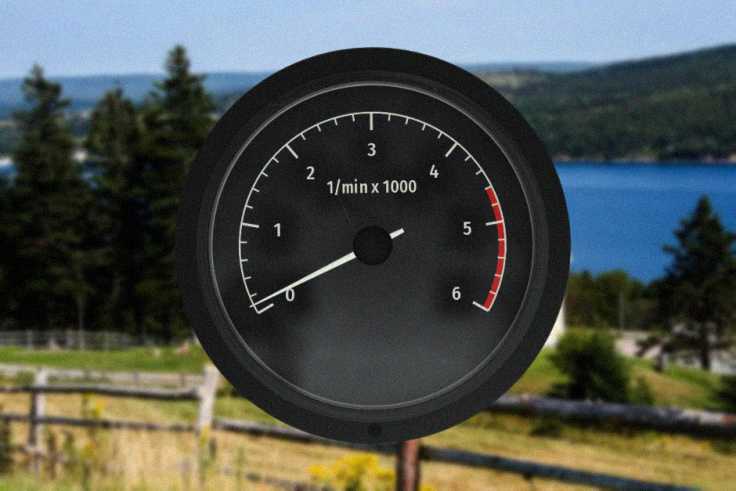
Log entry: 100 rpm
